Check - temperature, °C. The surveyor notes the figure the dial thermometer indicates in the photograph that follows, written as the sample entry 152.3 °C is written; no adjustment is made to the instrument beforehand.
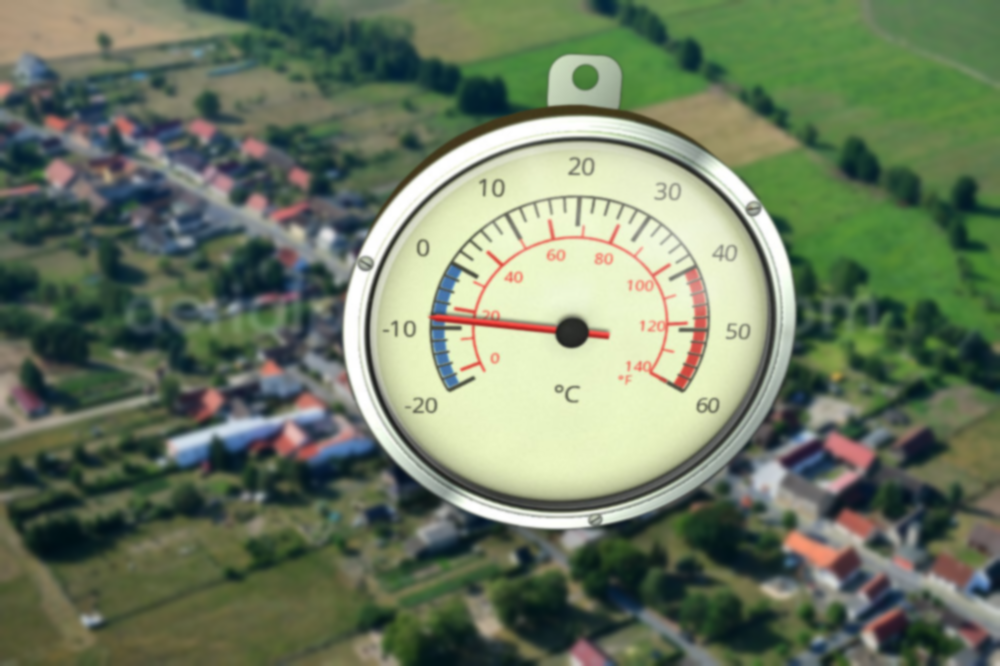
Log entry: -8 °C
